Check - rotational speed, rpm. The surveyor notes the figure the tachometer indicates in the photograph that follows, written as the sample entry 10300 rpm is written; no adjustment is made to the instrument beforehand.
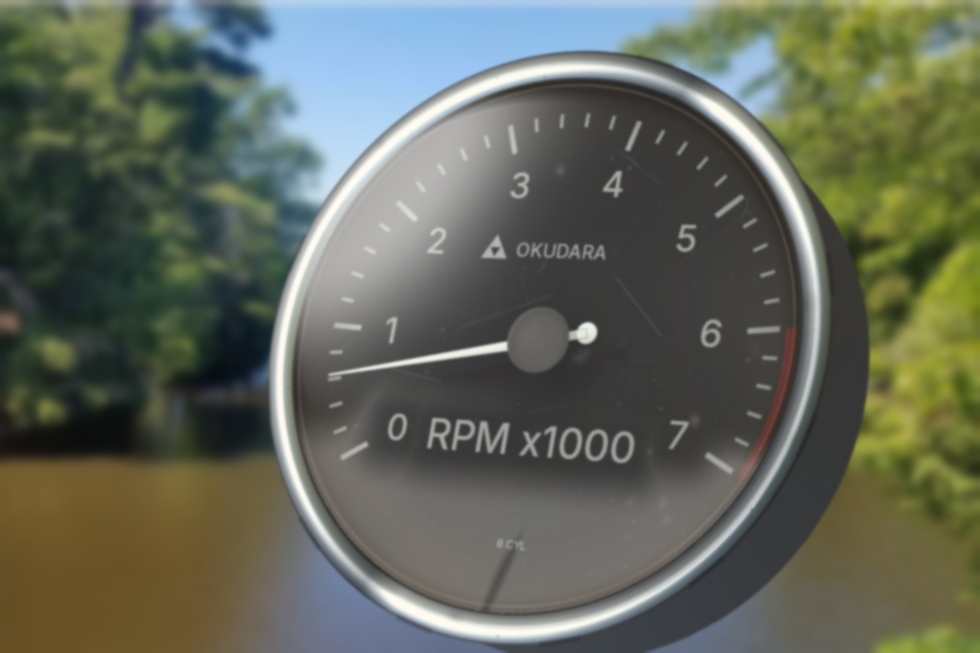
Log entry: 600 rpm
